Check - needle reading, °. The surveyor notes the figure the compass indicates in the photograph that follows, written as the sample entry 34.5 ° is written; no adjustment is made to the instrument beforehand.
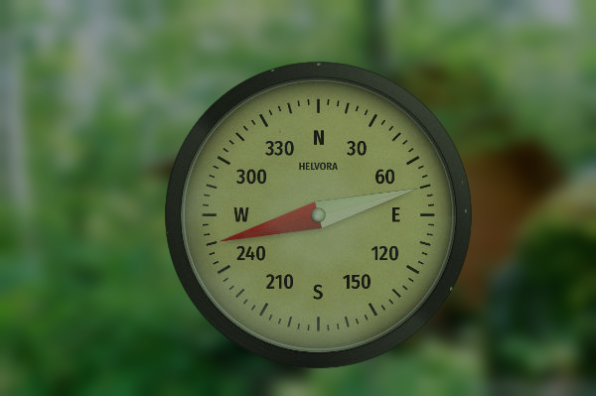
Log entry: 255 °
